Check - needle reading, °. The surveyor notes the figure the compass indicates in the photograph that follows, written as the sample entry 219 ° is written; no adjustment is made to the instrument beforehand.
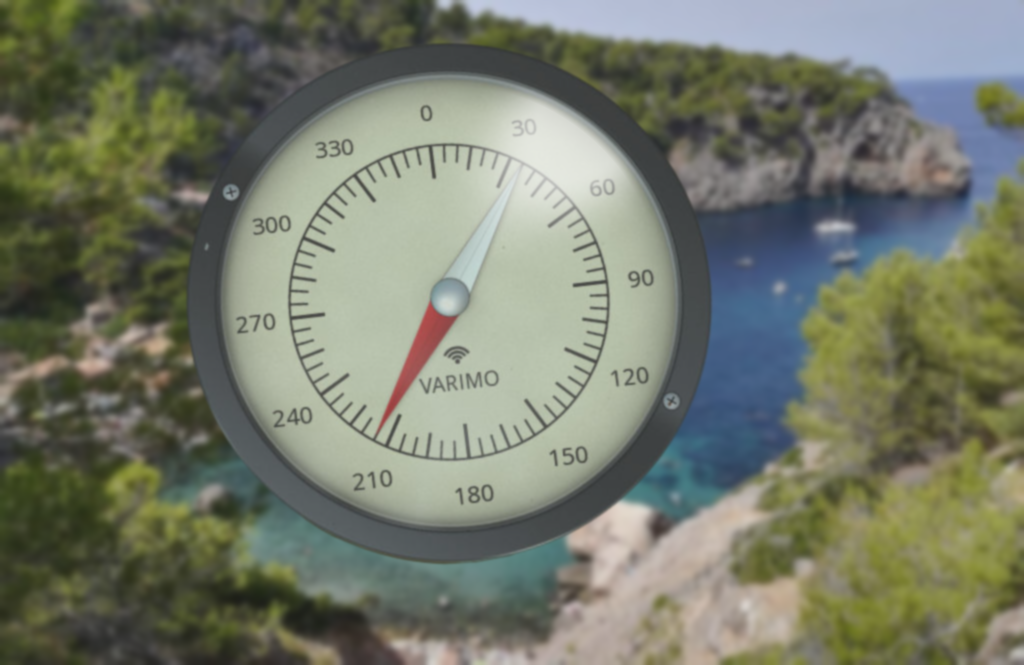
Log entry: 215 °
